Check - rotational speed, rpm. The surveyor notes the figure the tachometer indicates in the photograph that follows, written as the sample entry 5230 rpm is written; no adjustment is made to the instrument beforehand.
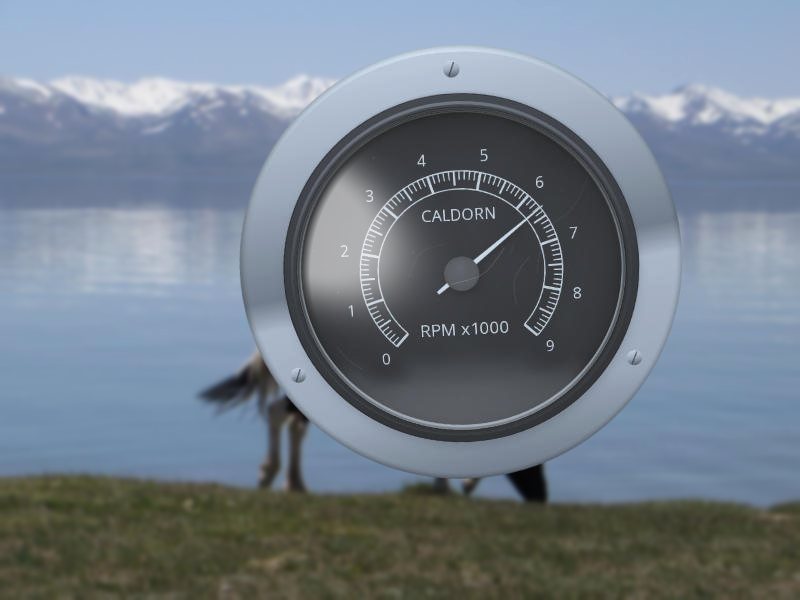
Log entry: 6300 rpm
